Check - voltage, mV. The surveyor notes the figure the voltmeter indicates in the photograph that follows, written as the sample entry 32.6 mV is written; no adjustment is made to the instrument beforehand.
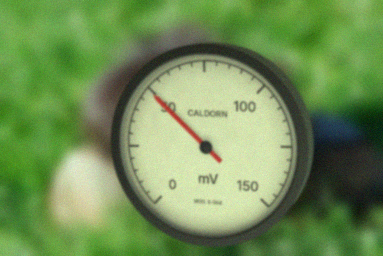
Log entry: 50 mV
